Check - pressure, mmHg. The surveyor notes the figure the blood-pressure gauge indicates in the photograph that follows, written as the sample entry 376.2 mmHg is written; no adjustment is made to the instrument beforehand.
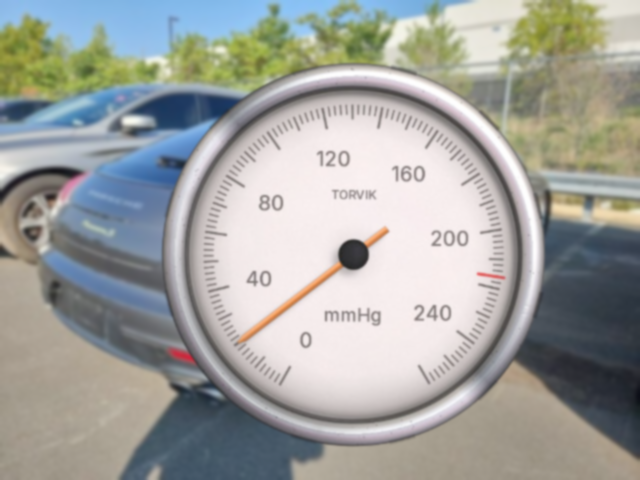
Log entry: 20 mmHg
